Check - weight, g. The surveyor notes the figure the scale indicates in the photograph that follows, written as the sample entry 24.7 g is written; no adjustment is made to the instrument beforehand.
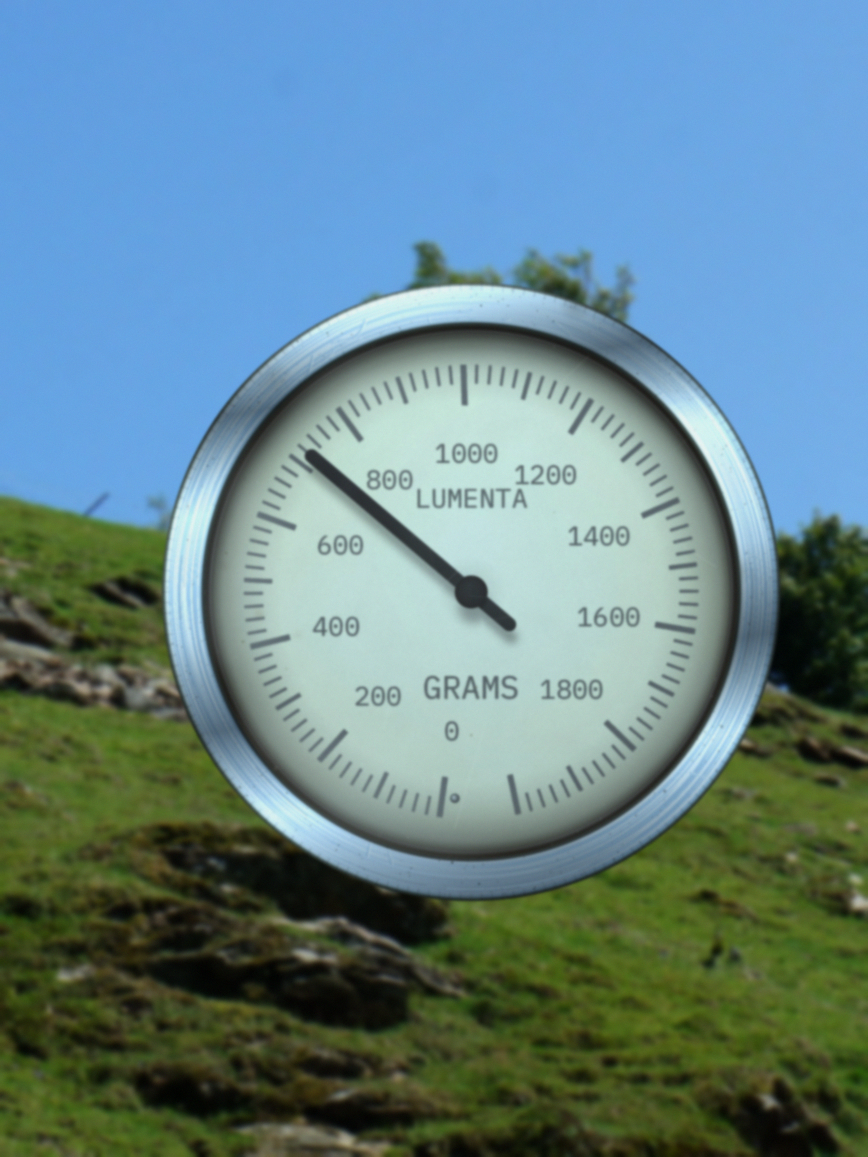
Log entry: 720 g
